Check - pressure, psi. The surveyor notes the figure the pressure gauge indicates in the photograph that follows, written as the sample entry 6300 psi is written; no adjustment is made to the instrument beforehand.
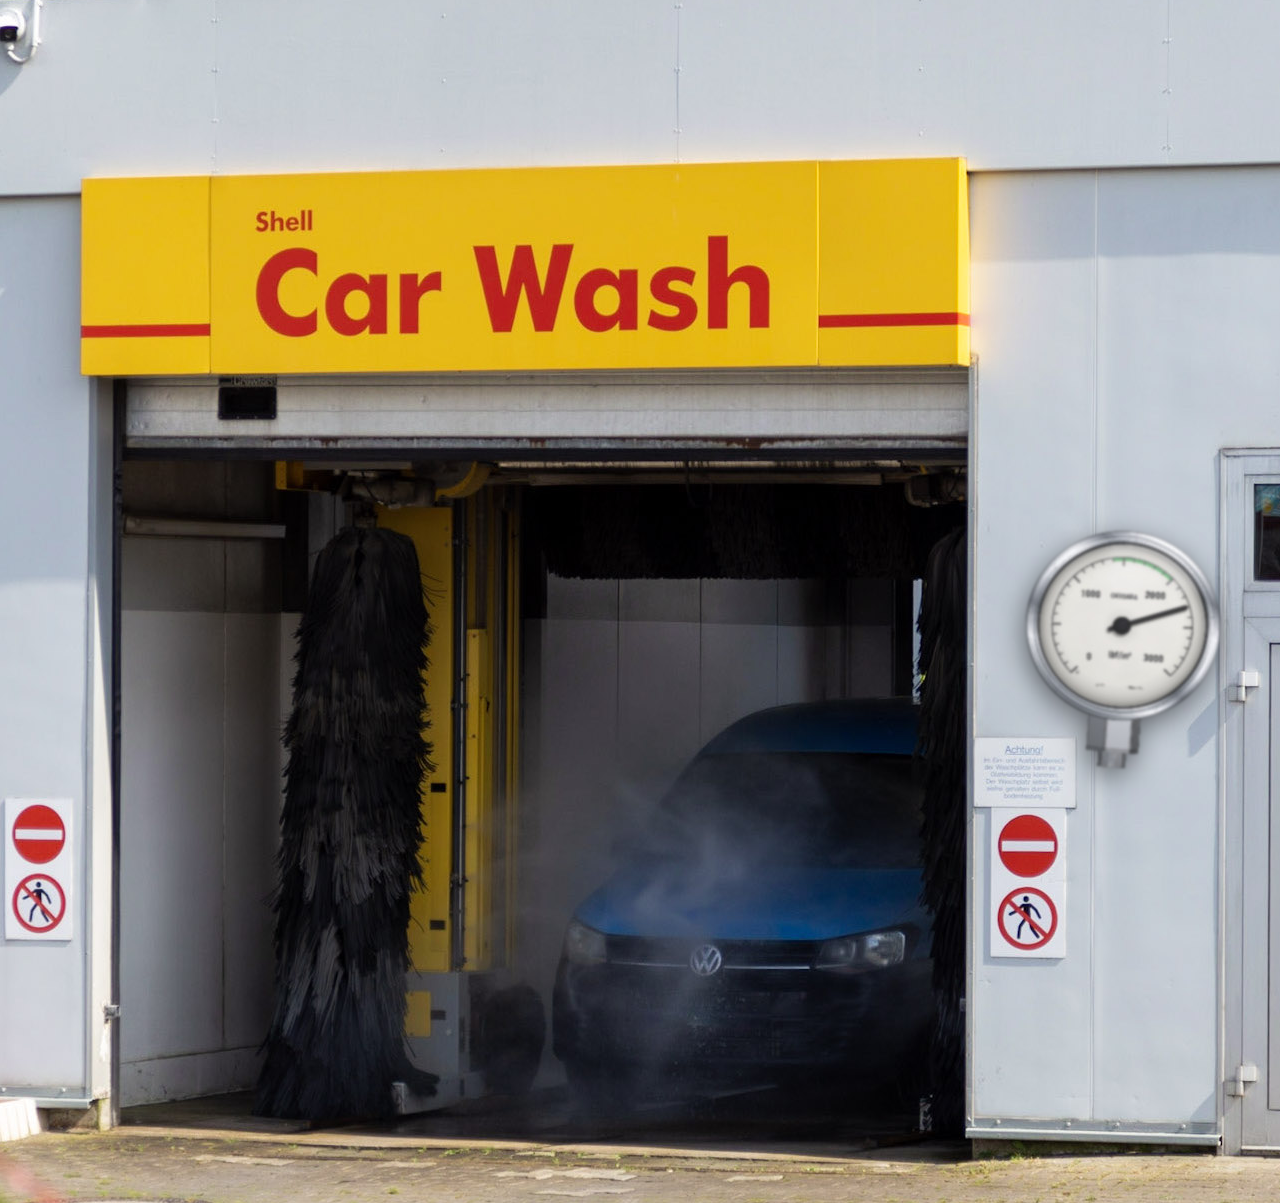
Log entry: 2300 psi
